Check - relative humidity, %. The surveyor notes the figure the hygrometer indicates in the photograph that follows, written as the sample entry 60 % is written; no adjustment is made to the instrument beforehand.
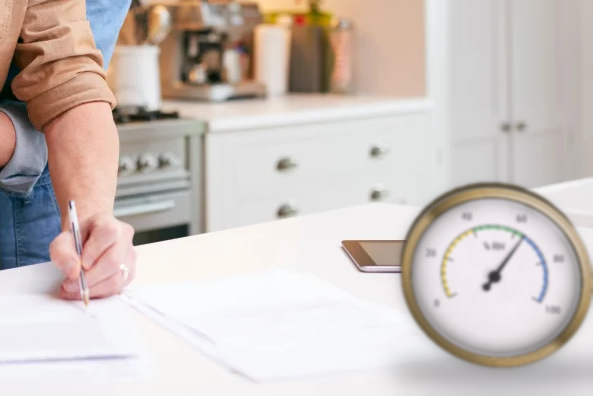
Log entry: 64 %
